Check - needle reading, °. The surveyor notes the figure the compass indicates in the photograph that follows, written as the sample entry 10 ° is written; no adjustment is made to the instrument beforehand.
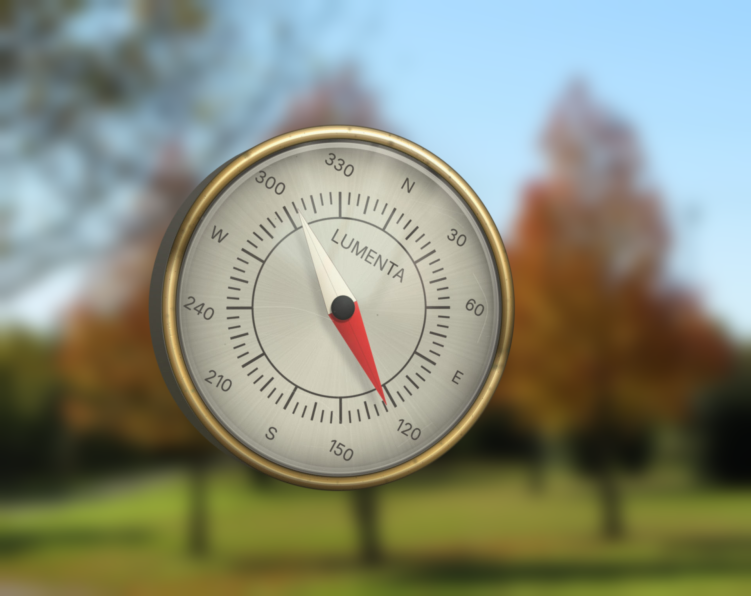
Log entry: 125 °
